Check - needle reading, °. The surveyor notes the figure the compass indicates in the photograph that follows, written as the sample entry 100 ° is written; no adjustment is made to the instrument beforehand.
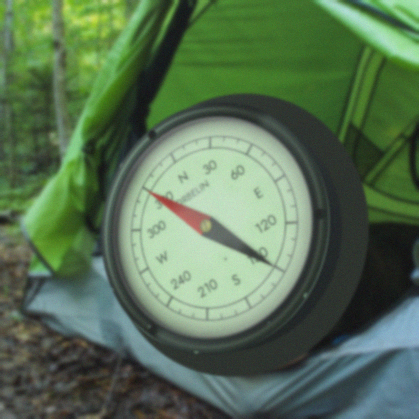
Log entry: 330 °
